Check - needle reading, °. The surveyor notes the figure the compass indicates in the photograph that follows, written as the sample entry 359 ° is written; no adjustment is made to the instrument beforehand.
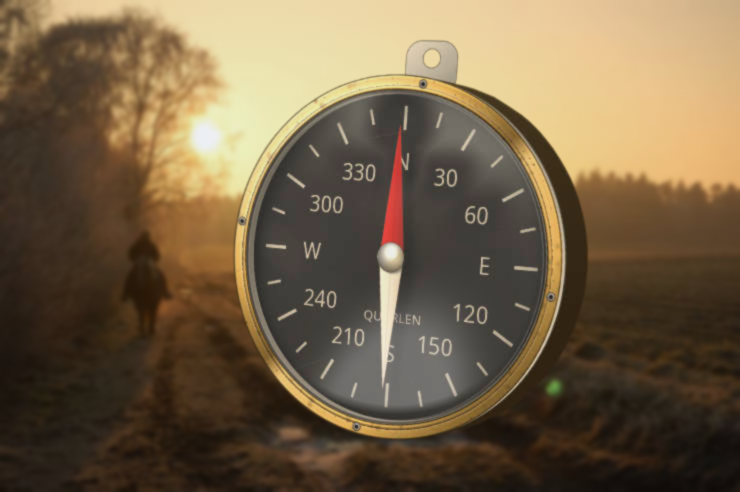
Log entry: 0 °
